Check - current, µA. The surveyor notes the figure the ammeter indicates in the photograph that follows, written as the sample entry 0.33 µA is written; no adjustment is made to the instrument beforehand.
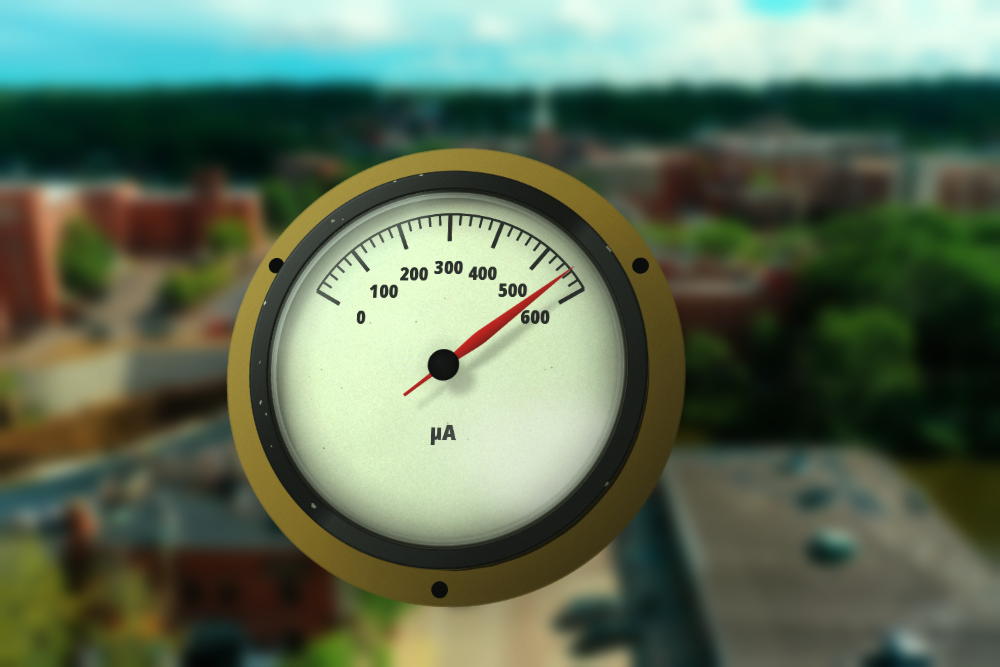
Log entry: 560 µA
